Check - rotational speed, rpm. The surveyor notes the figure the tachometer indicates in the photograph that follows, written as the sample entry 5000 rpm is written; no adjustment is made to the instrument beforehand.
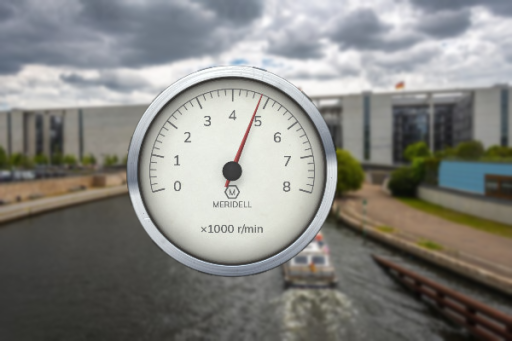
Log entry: 4800 rpm
